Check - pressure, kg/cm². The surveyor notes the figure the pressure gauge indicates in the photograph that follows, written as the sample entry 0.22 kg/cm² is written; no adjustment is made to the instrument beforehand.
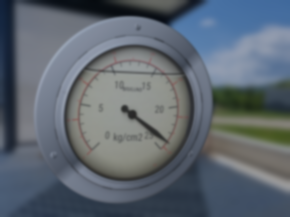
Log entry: 24 kg/cm²
